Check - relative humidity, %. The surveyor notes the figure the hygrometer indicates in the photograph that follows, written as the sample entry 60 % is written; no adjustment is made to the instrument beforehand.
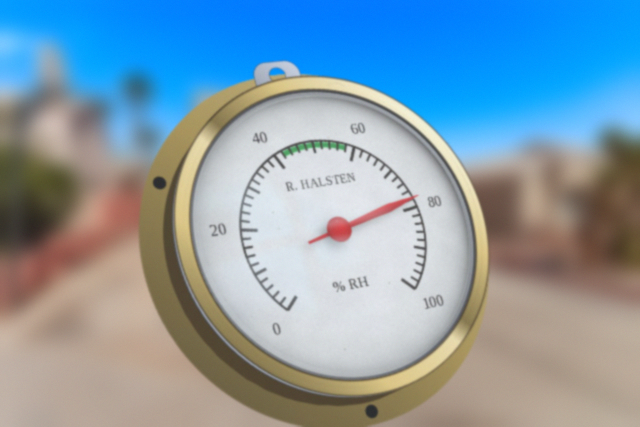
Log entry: 78 %
